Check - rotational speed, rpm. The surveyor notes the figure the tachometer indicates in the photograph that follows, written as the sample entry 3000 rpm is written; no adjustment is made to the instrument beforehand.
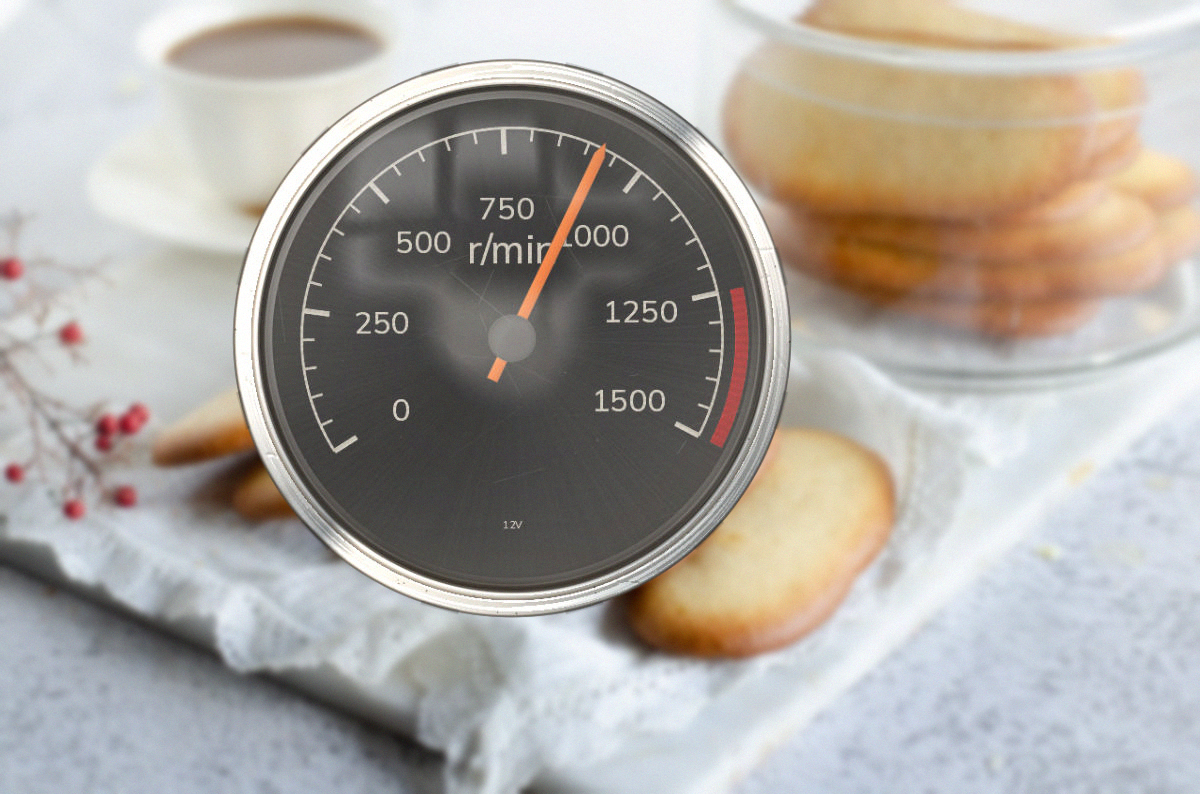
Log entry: 925 rpm
